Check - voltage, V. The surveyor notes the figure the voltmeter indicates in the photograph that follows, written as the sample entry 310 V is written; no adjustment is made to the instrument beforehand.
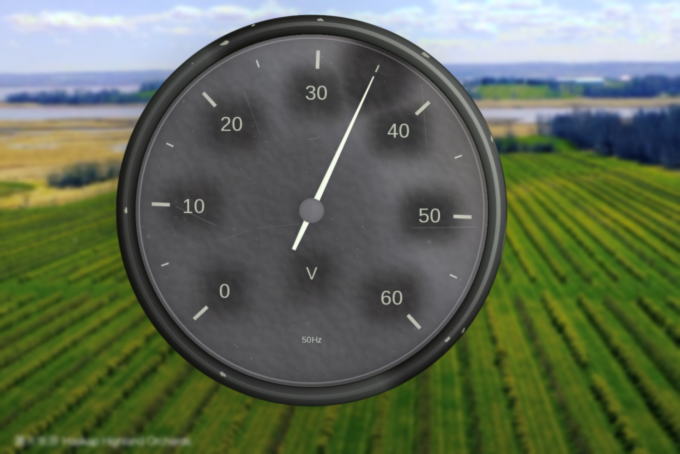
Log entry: 35 V
